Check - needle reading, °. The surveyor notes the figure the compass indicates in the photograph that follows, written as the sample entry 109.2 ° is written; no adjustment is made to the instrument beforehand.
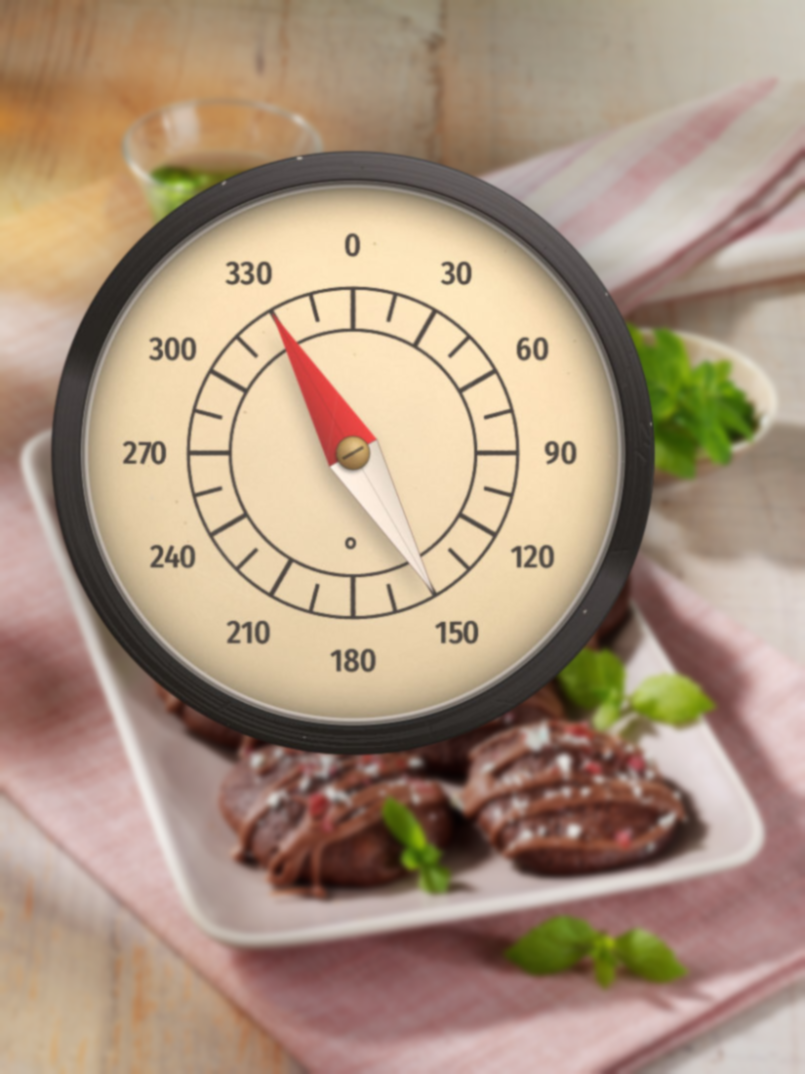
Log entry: 330 °
